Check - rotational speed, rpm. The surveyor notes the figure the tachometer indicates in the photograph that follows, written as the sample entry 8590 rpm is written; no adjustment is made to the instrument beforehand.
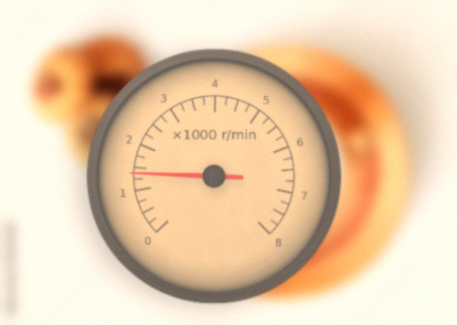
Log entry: 1375 rpm
